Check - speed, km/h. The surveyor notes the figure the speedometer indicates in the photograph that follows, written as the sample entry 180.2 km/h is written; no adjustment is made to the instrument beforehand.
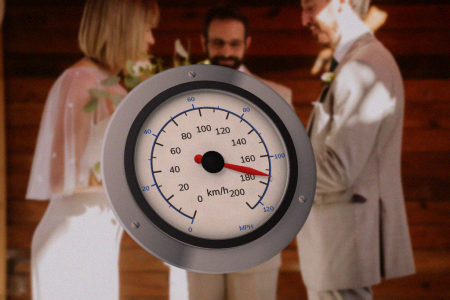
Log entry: 175 km/h
